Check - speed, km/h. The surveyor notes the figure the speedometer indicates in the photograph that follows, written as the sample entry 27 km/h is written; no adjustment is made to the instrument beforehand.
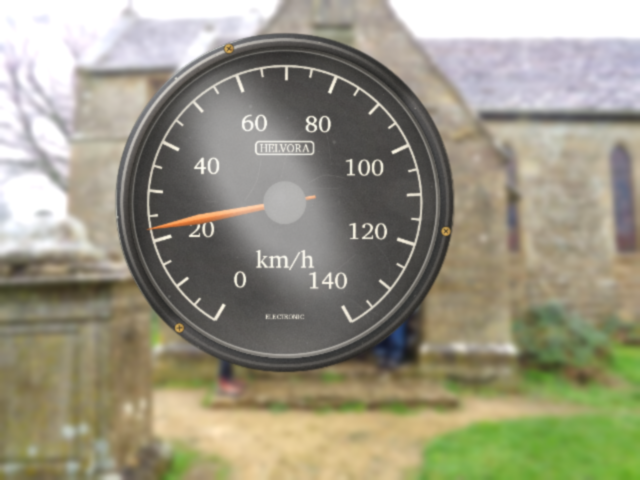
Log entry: 22.5 km/h
